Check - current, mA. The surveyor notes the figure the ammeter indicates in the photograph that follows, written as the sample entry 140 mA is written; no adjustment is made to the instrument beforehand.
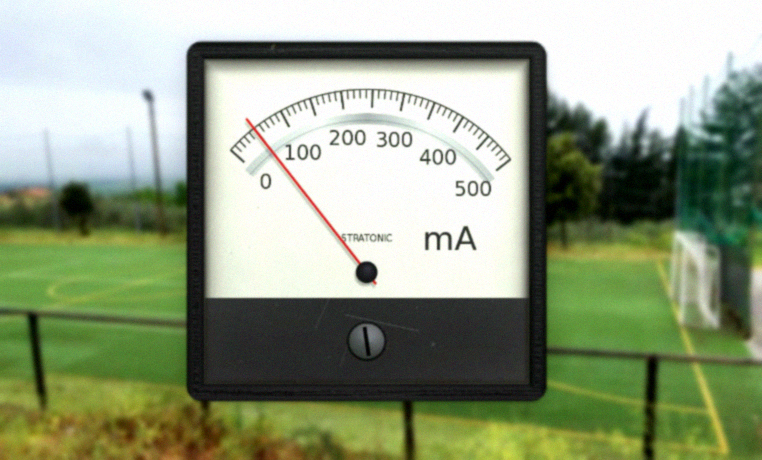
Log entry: 50 mA
